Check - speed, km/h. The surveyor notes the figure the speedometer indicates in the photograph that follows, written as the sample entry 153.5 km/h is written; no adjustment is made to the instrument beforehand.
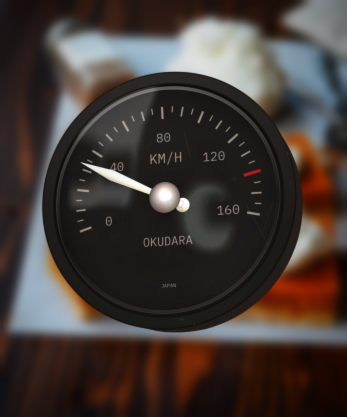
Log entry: 32.5 km/h
